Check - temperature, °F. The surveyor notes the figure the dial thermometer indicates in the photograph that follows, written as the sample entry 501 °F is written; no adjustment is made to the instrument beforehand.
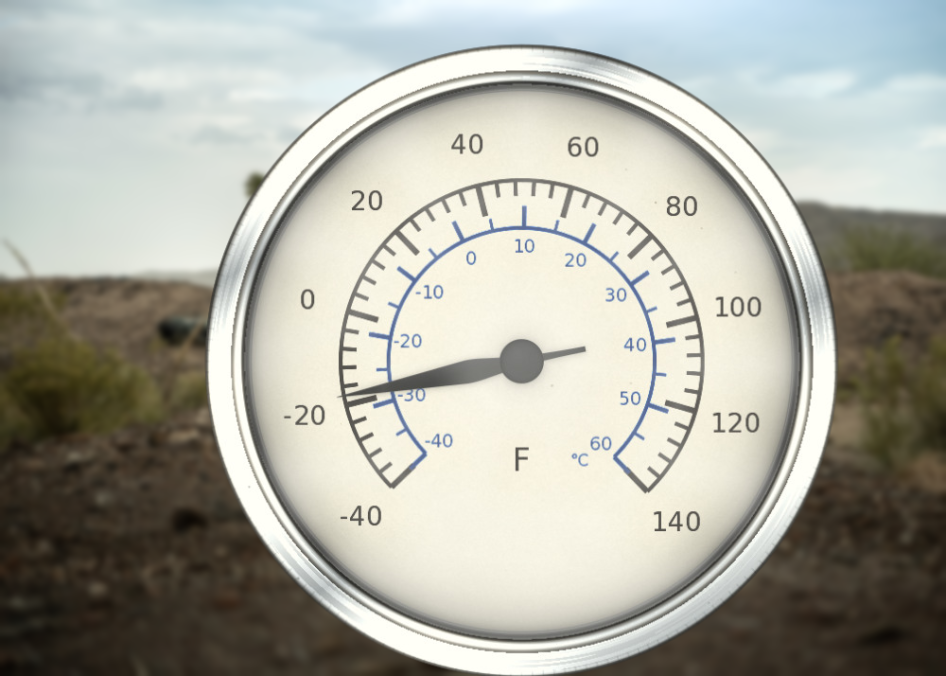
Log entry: -18 °F
